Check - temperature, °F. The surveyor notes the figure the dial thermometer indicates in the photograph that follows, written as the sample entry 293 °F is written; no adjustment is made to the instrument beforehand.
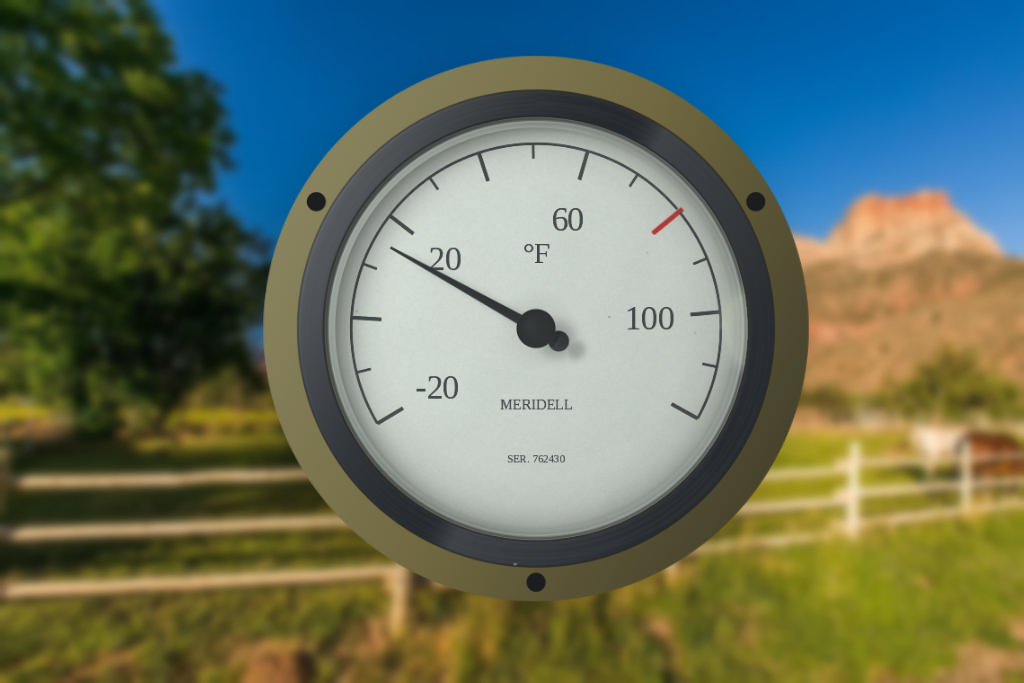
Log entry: 15 °F
